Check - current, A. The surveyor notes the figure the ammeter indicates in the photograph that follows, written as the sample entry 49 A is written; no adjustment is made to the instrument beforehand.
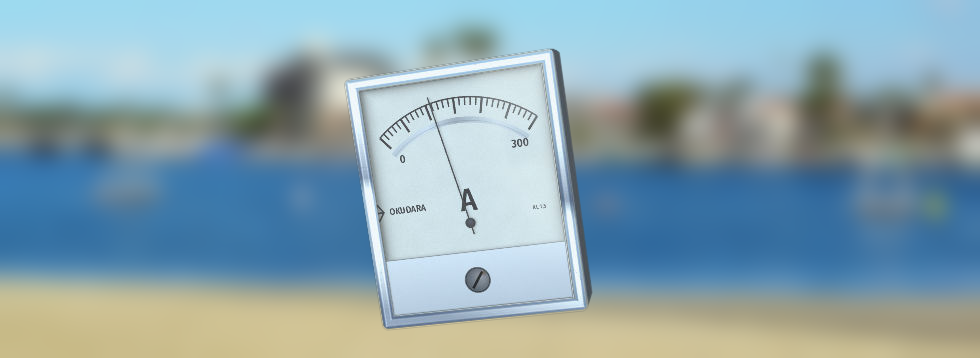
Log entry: 110 A
